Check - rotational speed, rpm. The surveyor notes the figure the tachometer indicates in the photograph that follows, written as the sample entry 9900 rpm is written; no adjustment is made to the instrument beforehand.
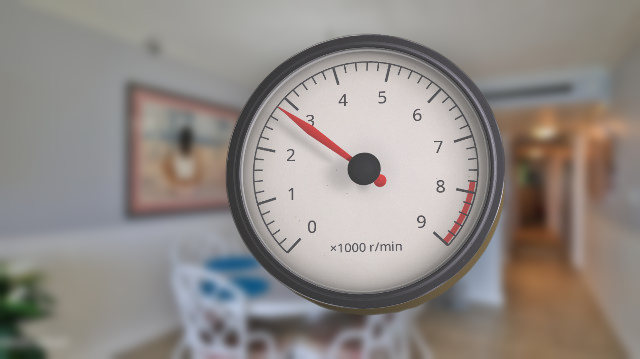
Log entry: 2800 rpm
